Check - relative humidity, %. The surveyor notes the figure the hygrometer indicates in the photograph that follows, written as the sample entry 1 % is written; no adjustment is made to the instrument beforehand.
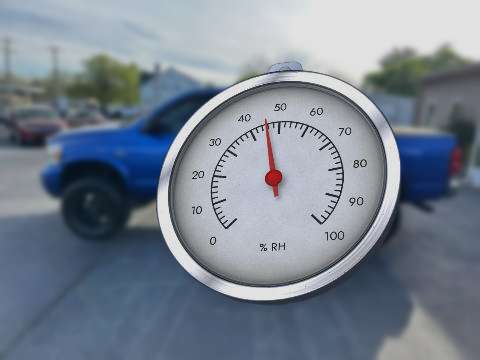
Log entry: 46 %
